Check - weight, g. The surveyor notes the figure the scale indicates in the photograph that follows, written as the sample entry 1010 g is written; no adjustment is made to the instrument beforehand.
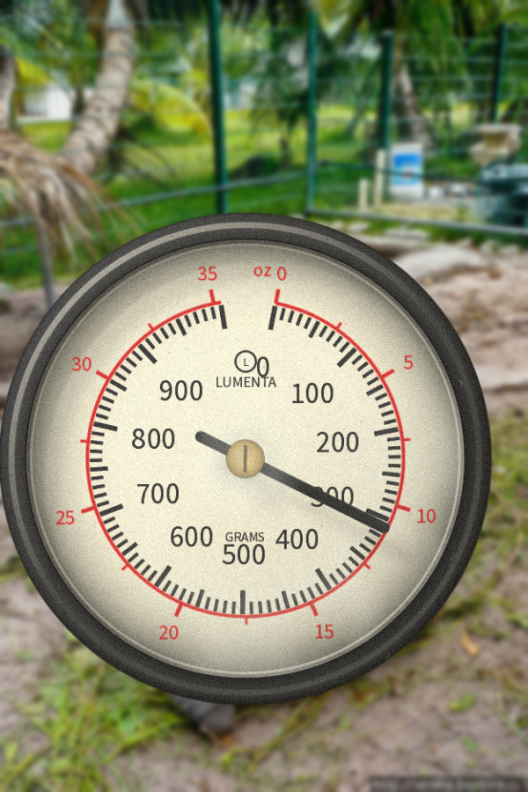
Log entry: 310 g
